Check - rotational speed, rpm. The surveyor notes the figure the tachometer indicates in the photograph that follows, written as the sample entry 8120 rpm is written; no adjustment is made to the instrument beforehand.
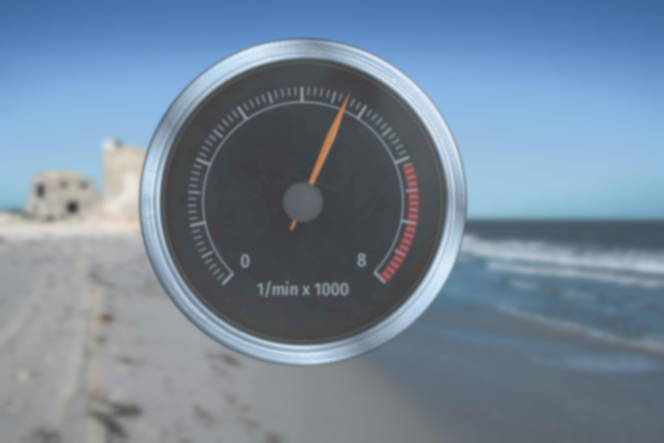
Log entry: 4700 rpm
